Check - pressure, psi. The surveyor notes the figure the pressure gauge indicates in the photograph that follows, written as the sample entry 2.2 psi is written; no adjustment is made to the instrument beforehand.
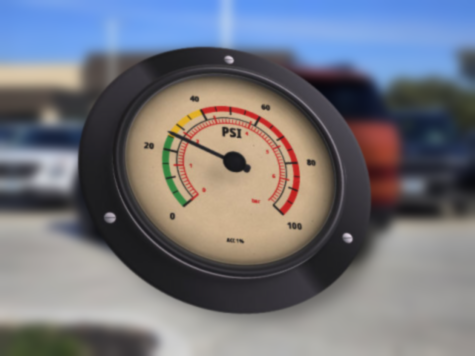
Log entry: 25 psi
